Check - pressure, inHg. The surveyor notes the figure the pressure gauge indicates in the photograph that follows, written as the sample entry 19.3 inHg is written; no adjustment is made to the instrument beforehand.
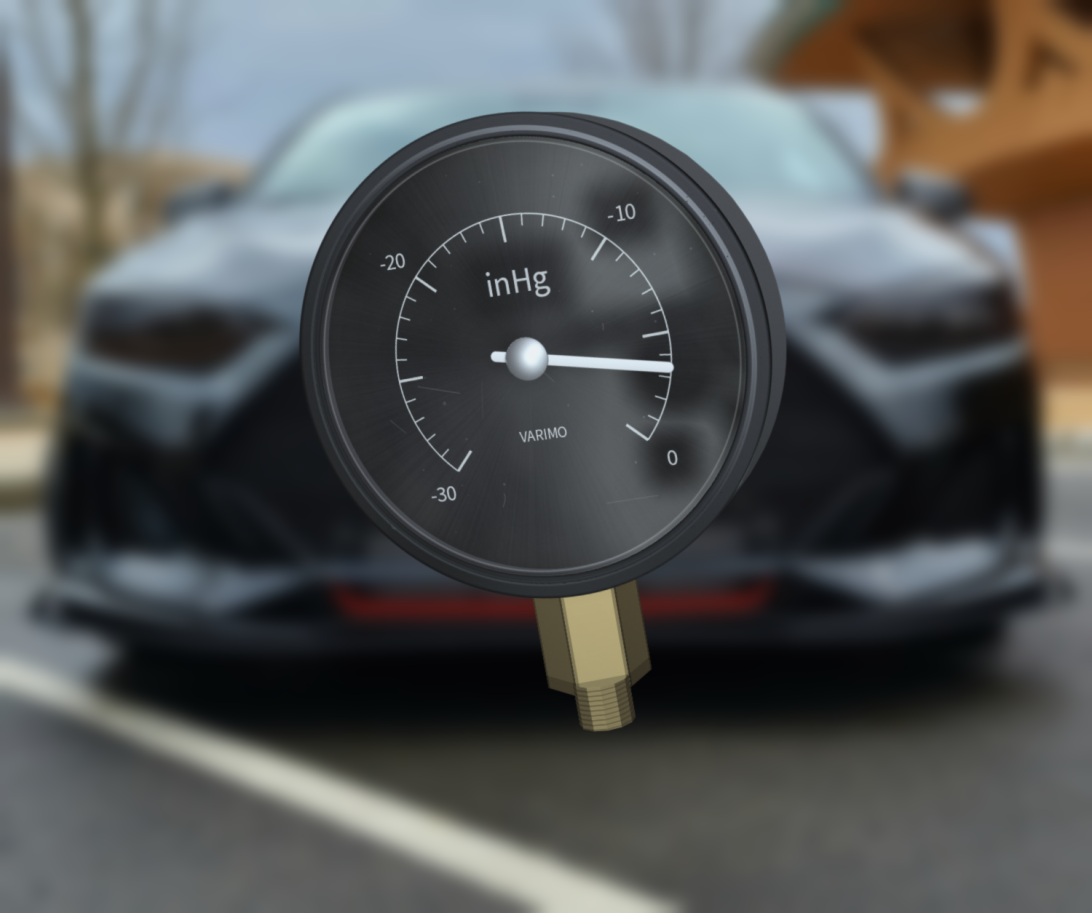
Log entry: -3.5 inHg
